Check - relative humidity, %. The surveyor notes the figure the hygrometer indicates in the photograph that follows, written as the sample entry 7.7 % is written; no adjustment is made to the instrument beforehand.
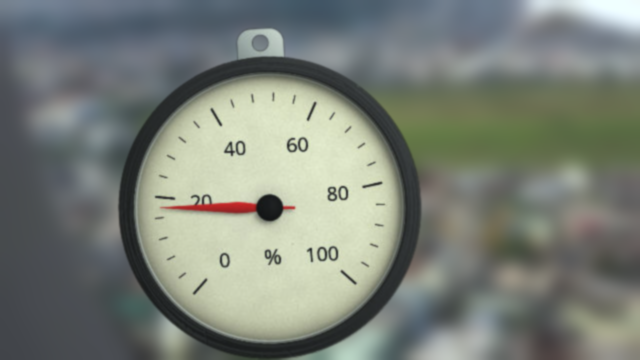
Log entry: 18 %
